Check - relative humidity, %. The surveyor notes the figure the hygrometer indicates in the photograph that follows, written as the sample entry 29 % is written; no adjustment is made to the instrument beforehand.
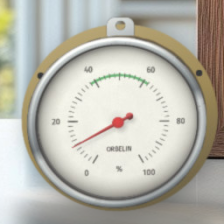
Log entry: 10 %
